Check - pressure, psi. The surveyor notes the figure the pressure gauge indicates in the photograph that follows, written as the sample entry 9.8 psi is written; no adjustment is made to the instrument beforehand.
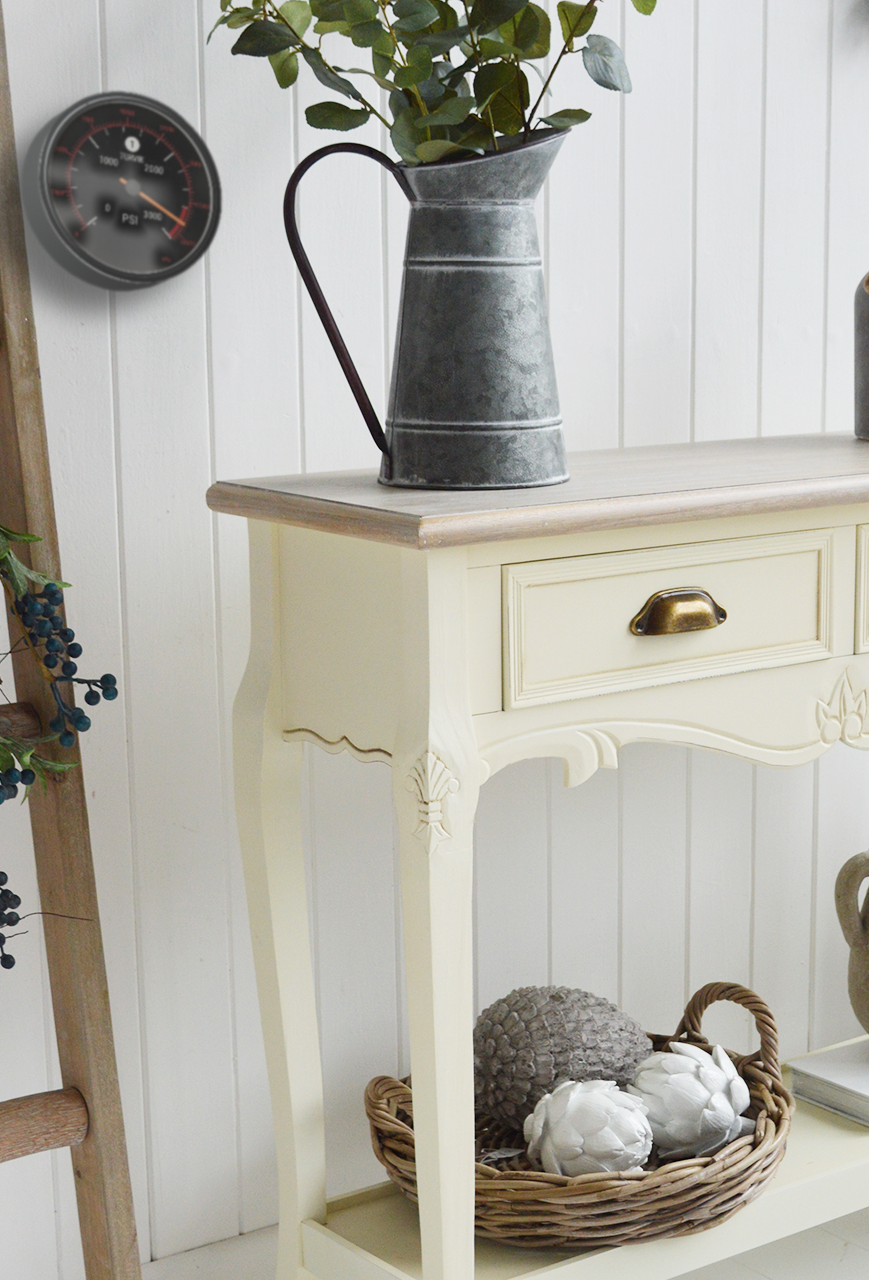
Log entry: 2800 psi
